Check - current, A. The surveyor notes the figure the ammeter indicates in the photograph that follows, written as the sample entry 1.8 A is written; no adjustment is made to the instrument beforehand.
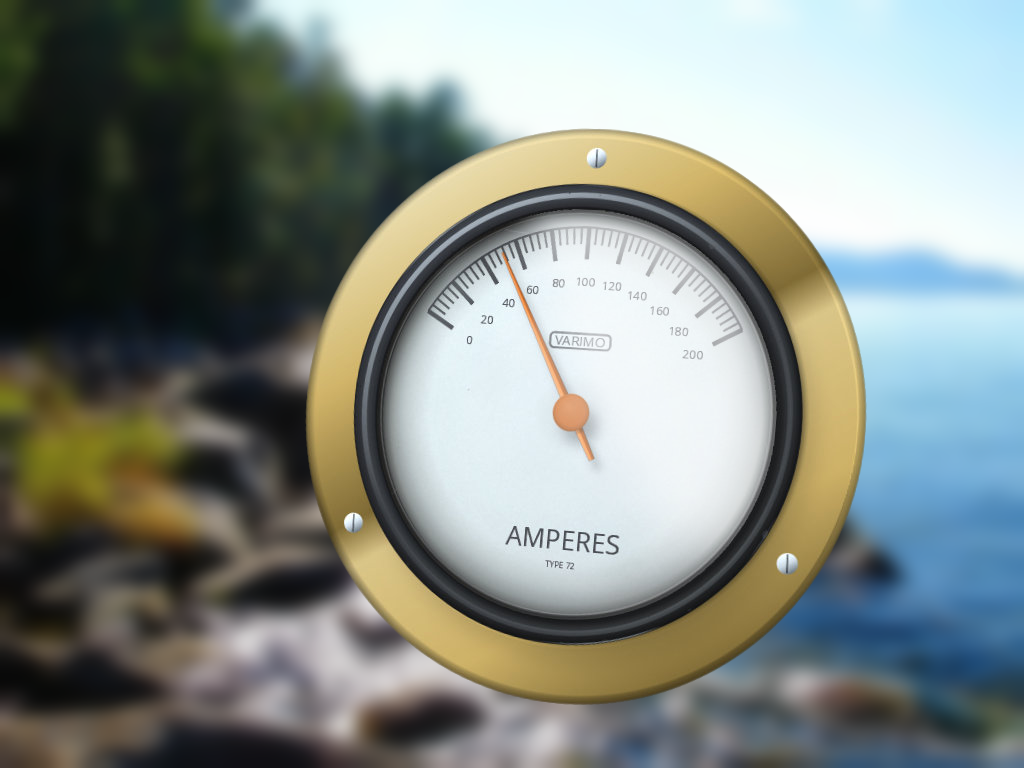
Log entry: 52 A
